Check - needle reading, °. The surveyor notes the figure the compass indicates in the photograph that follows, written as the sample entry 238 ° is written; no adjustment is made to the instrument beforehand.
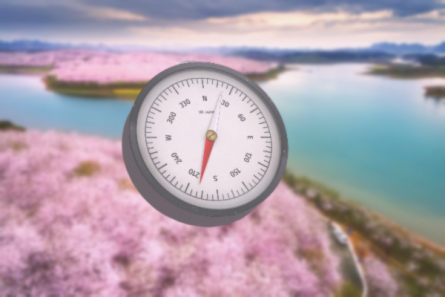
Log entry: 200 °
